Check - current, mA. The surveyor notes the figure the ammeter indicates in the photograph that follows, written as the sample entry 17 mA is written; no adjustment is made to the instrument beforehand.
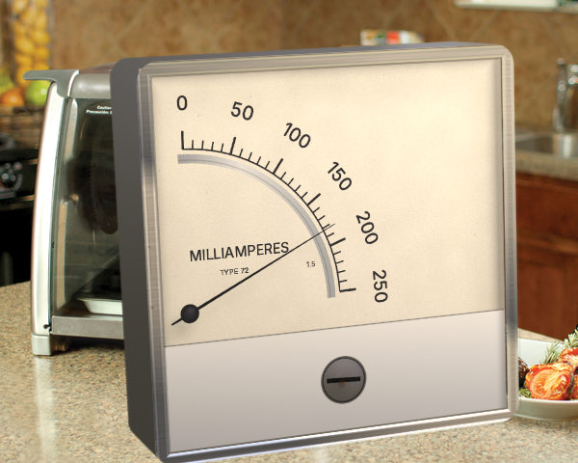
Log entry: 180 mA
